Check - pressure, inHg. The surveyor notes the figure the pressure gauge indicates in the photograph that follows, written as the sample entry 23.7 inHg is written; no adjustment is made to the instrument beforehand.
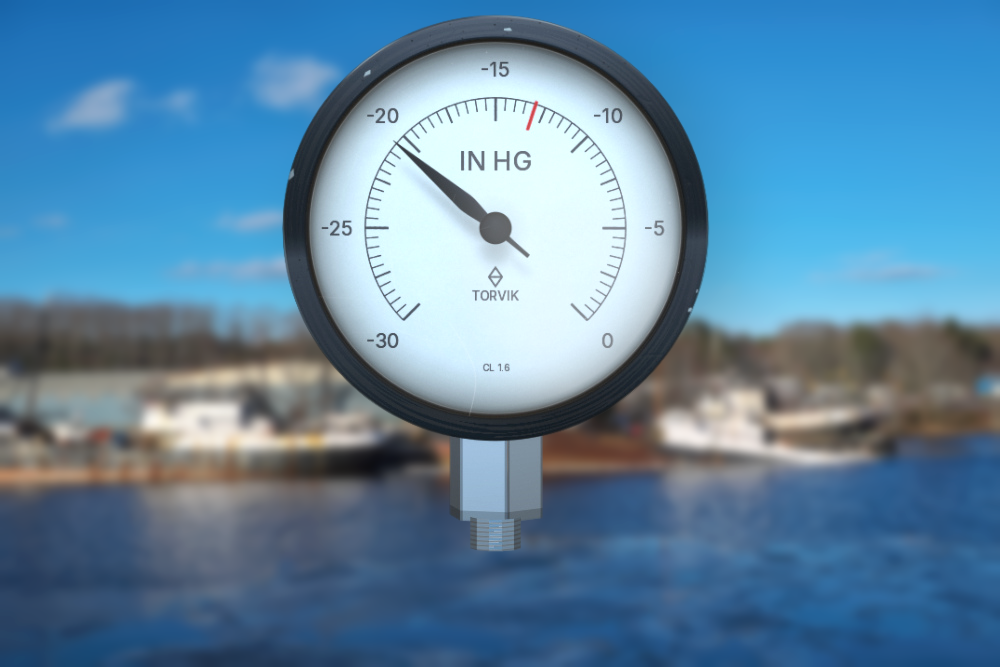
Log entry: -20.5 inHg
